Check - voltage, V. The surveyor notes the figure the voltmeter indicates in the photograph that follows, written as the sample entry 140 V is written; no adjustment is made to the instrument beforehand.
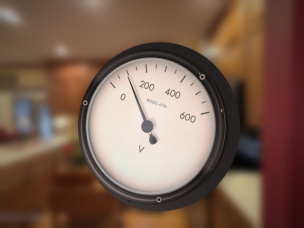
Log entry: 100 V
